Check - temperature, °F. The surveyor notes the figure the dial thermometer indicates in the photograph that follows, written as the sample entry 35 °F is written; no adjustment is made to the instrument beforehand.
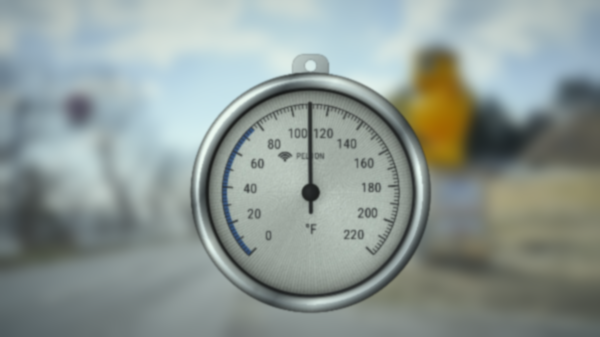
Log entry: 110 °F
